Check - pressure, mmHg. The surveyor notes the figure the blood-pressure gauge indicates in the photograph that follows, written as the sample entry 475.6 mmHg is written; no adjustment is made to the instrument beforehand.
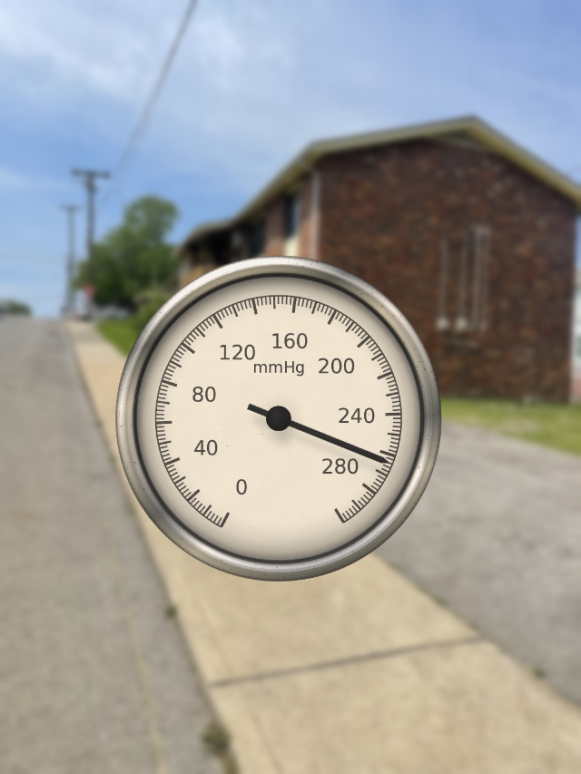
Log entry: 264 mmHg
